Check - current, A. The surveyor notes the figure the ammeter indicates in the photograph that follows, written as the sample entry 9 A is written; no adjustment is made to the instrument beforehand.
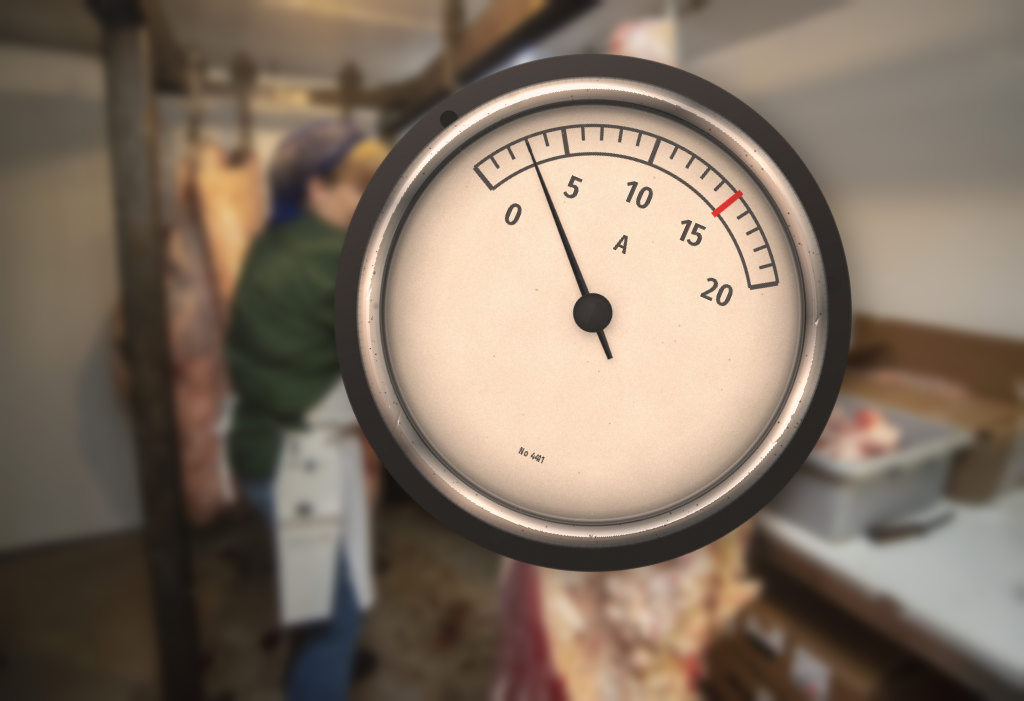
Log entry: 3 A
